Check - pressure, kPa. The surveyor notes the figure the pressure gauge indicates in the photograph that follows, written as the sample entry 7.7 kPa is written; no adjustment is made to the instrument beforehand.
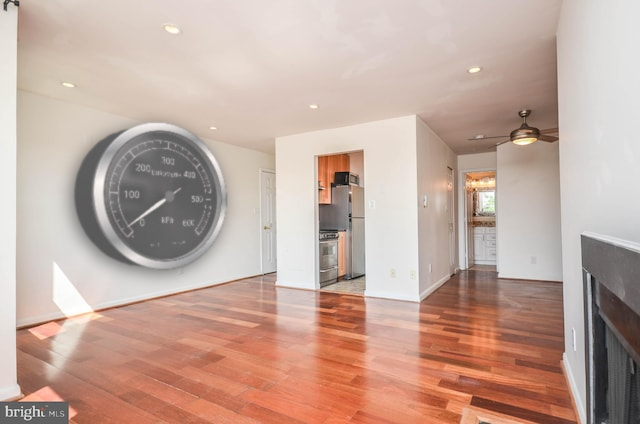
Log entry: 20 kPa
